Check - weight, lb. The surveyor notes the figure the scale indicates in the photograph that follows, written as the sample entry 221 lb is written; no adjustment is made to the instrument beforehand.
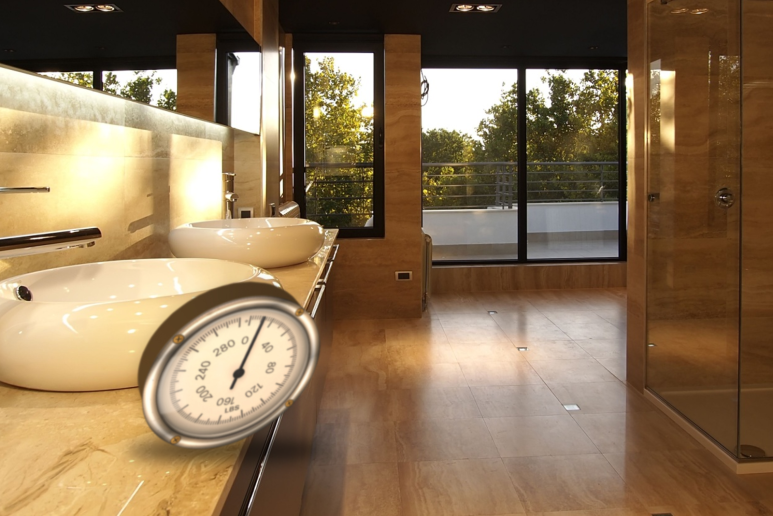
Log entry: 10 lb
